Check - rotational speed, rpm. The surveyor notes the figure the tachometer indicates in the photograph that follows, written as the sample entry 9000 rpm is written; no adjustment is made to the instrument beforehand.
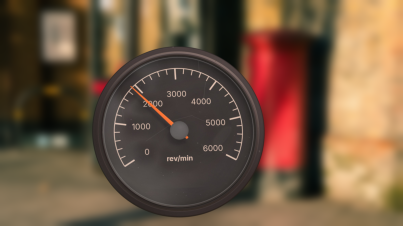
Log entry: 1900 rpm
